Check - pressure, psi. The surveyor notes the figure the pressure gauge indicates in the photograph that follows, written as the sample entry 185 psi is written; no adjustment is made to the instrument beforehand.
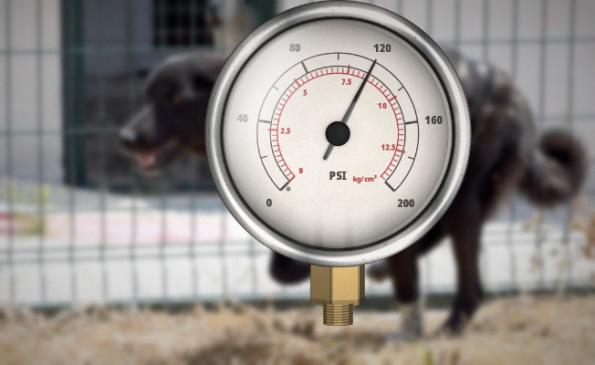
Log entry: 120 psi
